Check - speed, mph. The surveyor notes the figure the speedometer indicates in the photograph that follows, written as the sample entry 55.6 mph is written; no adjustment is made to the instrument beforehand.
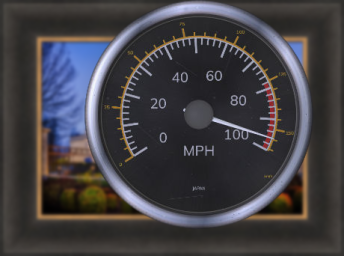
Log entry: 96 mph
